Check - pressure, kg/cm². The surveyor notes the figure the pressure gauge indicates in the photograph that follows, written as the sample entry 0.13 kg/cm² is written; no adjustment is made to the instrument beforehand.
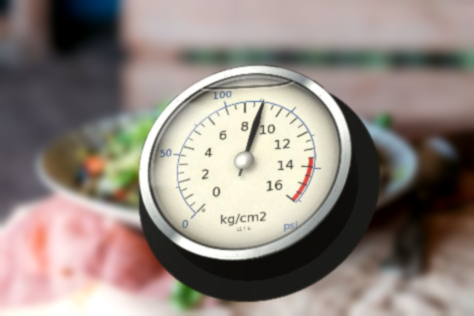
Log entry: 9 kg/cm²
